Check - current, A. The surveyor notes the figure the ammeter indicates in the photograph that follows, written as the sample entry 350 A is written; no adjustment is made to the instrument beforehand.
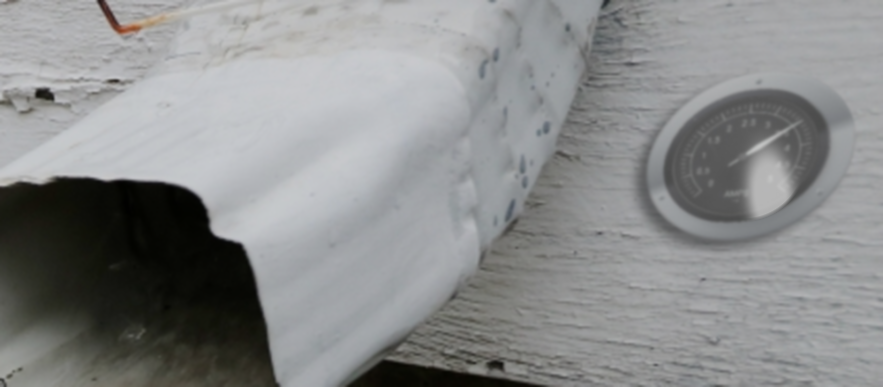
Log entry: 3.5 A
